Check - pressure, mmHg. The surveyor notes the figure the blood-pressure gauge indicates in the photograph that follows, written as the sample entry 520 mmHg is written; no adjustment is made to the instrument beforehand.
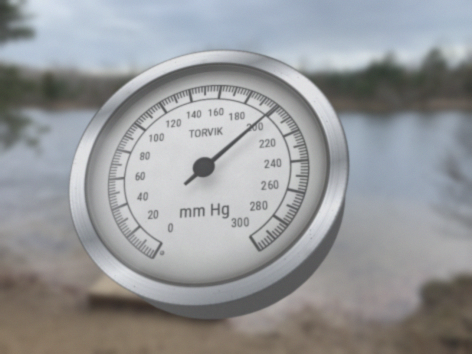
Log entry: 200 mmHg
